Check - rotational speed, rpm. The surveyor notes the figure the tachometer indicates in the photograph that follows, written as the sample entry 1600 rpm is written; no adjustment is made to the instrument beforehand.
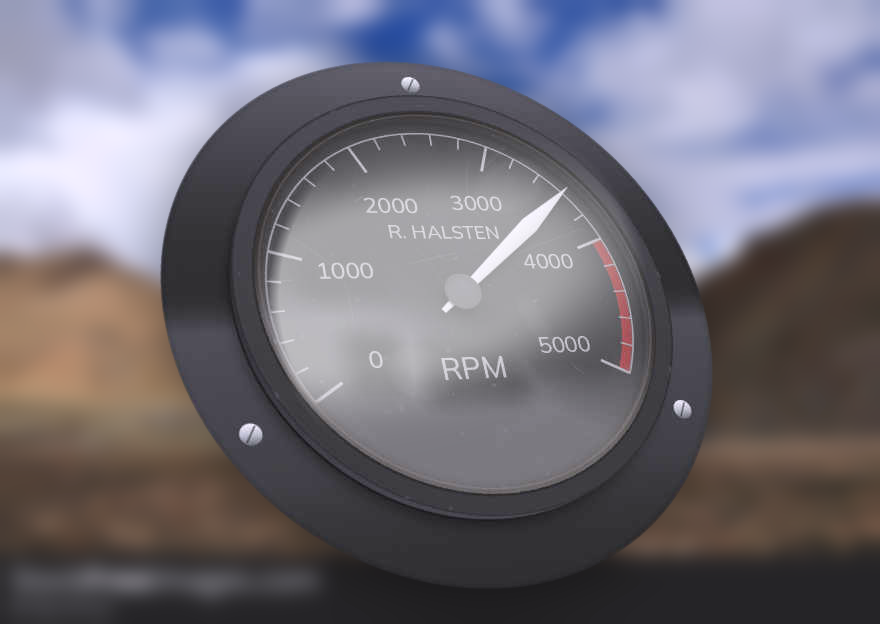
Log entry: 3600 rpm
